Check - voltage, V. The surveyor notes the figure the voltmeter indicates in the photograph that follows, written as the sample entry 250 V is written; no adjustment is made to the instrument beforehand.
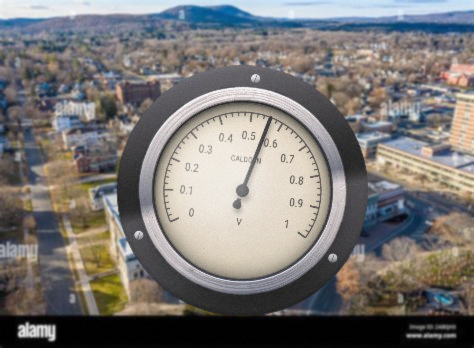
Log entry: 0.56 V
